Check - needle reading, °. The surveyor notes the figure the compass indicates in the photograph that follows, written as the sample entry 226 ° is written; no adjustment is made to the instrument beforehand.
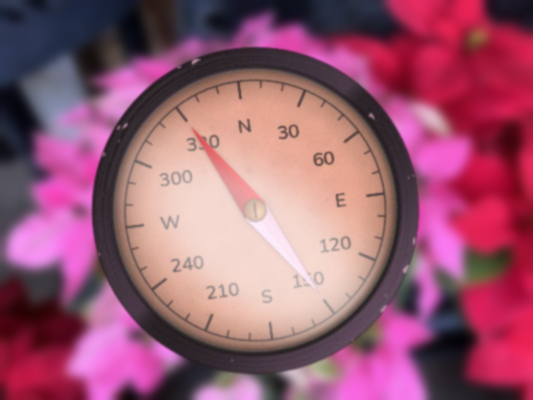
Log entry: 330 °
